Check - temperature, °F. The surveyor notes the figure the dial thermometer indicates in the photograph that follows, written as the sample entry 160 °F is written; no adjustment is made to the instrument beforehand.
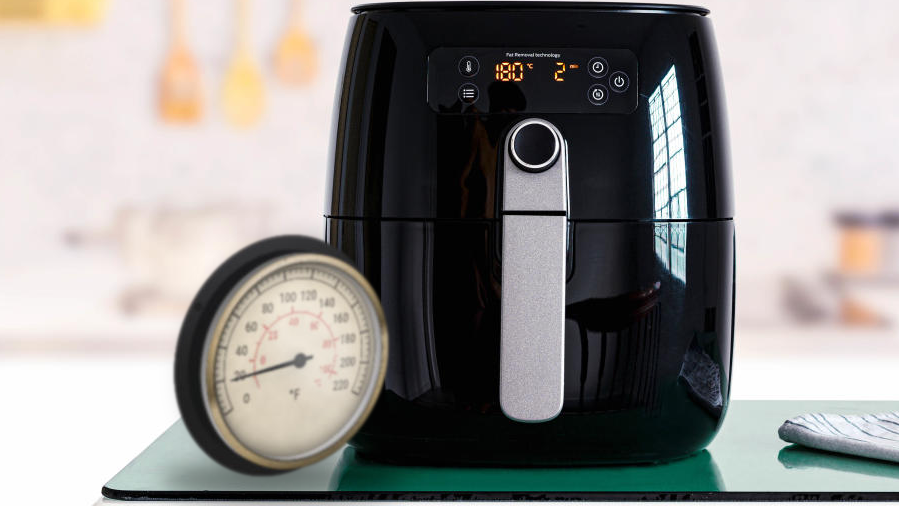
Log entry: 20 °F
